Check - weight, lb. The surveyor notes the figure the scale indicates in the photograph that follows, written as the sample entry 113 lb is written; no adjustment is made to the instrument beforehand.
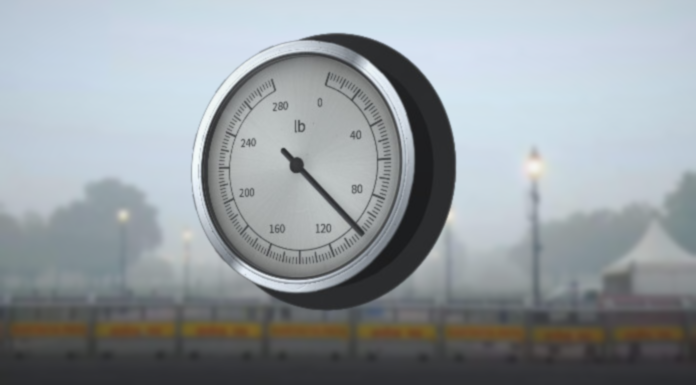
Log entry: 100 lb
